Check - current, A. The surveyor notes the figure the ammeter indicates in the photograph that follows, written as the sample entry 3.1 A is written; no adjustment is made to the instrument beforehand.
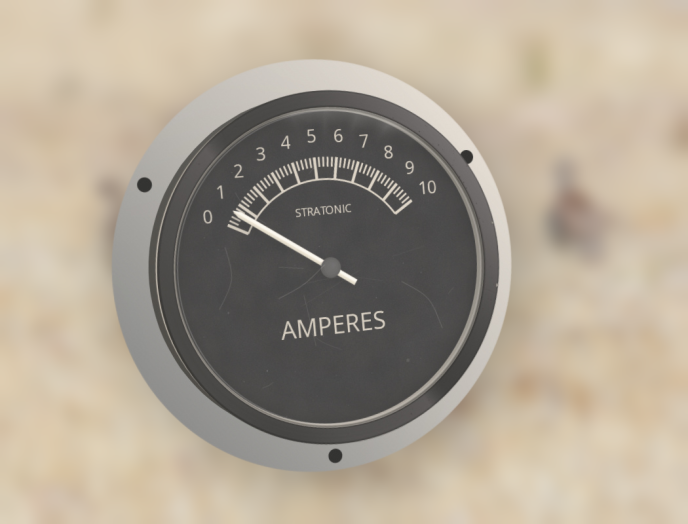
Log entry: 0.6 A
